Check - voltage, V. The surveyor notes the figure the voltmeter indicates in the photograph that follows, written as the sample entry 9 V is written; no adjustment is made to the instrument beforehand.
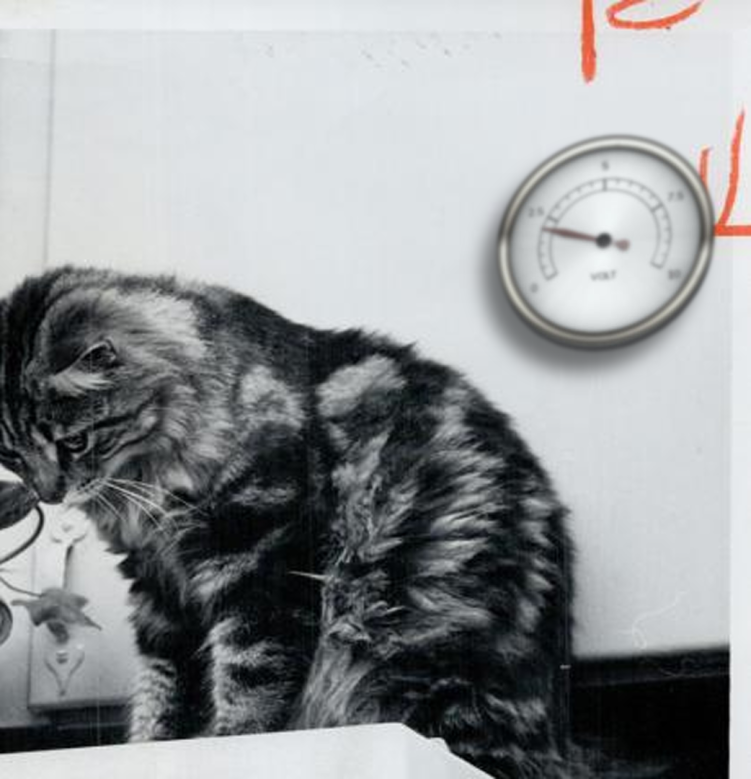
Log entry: 2 V
